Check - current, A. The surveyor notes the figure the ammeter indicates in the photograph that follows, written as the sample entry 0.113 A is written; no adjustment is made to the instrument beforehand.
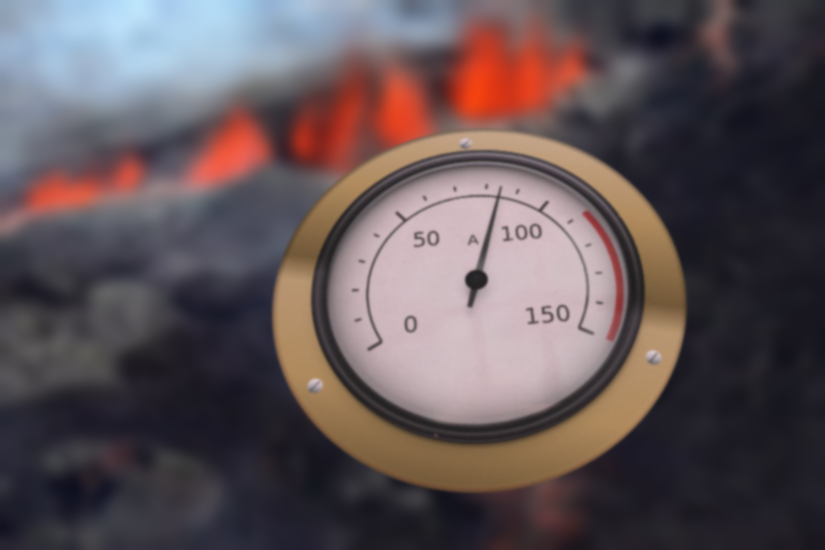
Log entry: 85 A
